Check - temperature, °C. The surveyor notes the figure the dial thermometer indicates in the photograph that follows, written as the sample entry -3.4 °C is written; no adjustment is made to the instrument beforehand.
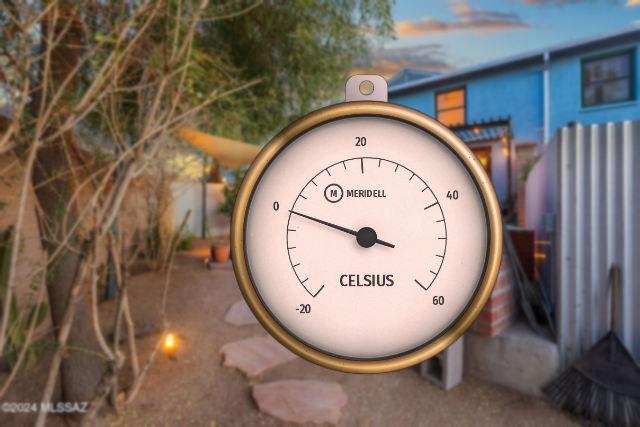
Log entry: 0 °C
